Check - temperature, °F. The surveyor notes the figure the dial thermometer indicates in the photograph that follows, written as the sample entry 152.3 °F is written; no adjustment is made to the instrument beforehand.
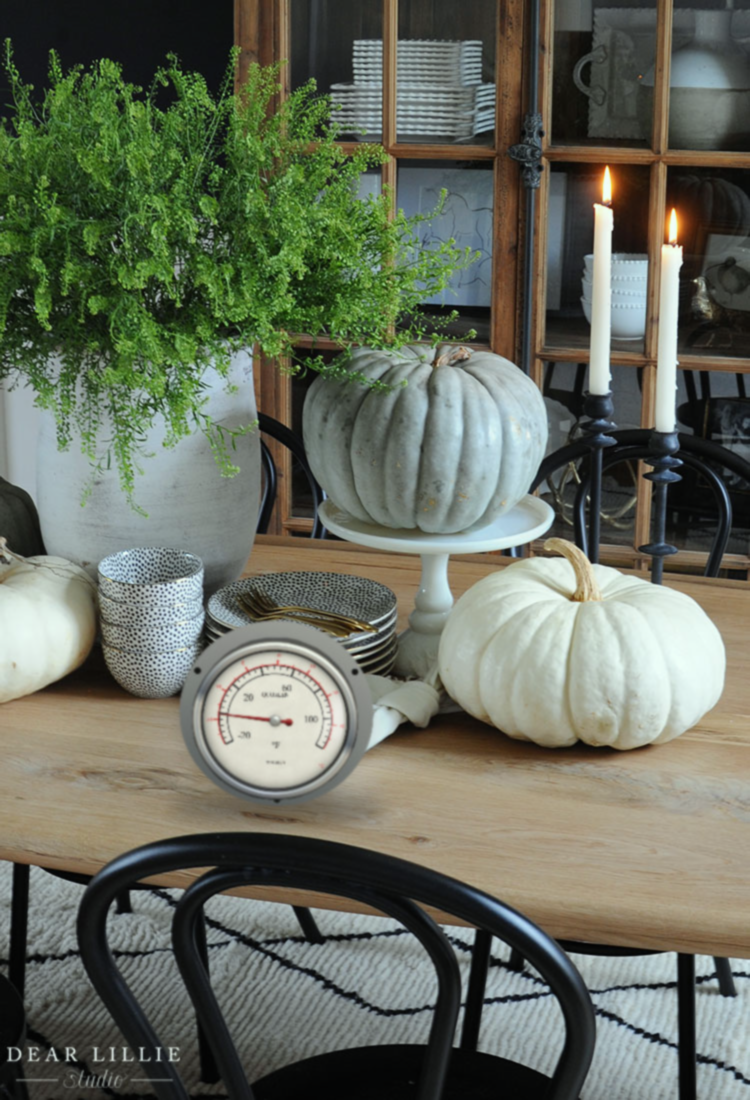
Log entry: 0 °F
